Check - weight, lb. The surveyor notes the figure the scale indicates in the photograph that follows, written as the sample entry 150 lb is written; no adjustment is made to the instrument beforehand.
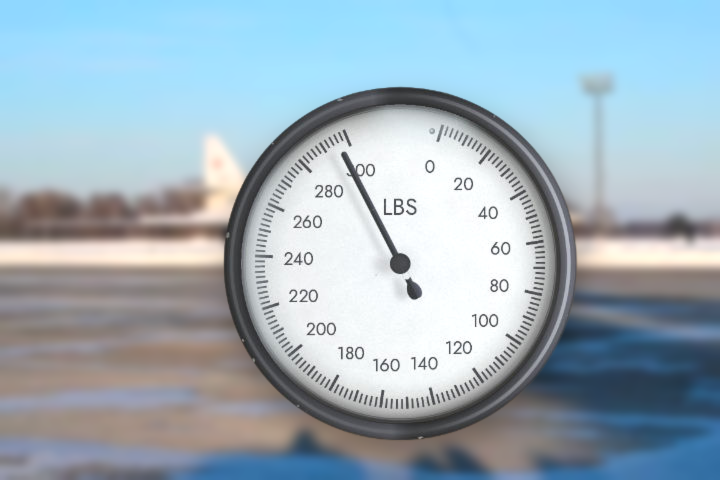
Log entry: 296 lb
